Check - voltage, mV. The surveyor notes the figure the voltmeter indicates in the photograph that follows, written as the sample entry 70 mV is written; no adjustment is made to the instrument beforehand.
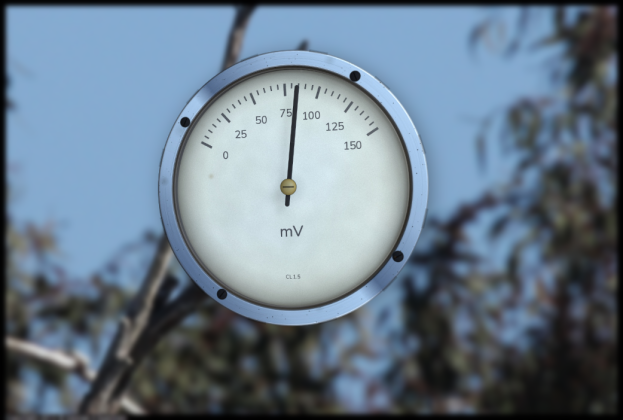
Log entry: 85 mV
